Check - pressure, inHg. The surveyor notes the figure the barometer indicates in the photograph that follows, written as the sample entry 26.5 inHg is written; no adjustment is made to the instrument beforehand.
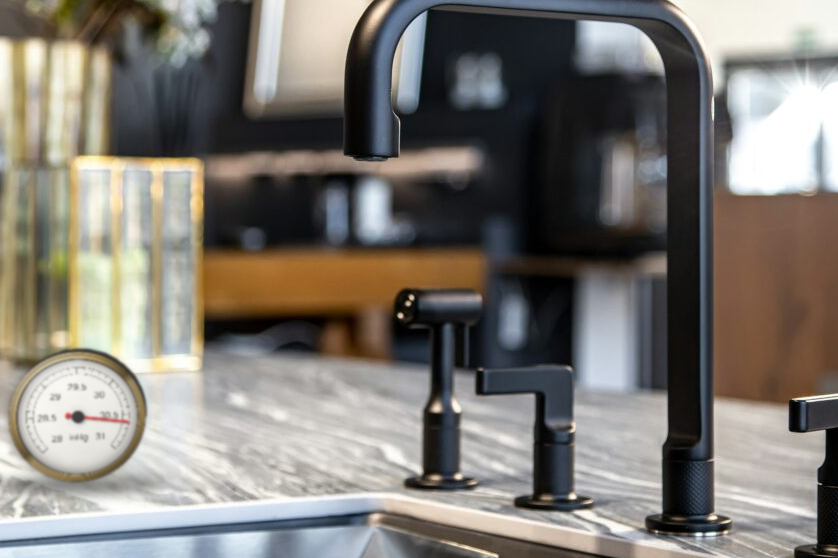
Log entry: 30.6 inHg
